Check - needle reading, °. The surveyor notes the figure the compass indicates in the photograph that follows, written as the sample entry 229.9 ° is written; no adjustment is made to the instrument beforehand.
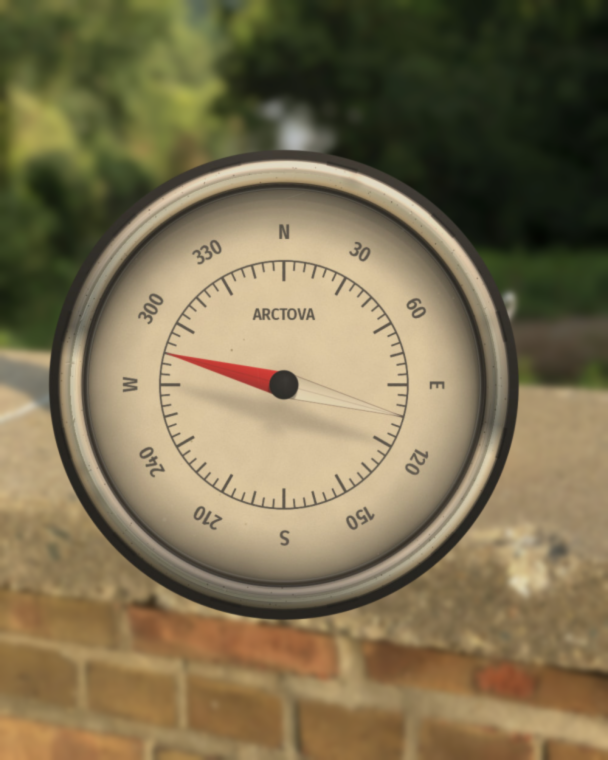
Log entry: 285 °
